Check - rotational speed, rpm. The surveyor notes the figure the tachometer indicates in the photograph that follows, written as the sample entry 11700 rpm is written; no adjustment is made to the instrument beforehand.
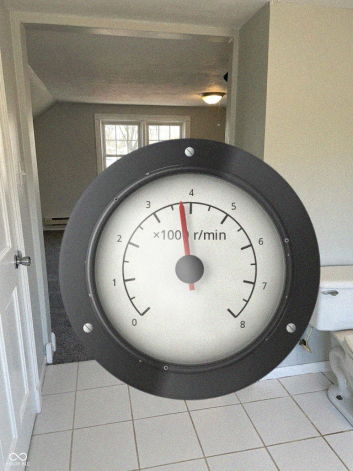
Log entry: 3750 rpm
